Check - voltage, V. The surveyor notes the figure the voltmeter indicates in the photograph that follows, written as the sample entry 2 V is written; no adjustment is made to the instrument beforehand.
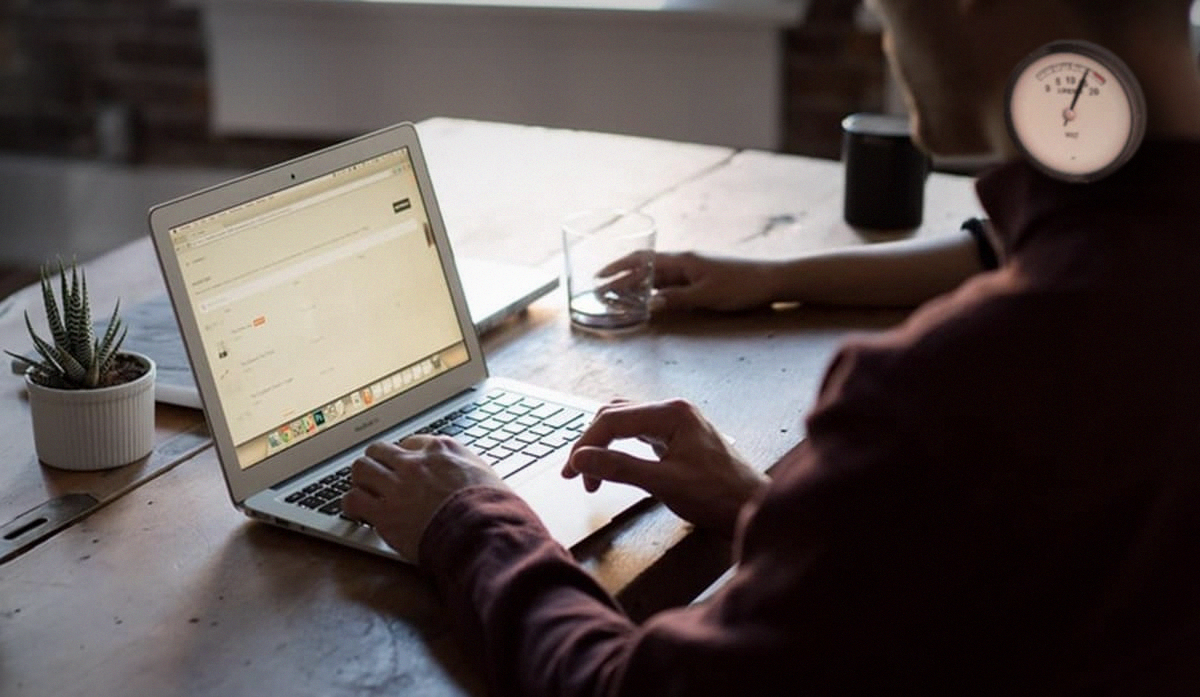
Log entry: 15 V
